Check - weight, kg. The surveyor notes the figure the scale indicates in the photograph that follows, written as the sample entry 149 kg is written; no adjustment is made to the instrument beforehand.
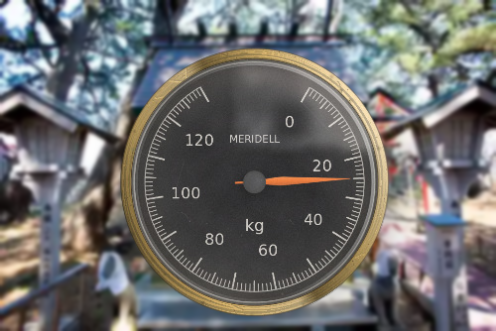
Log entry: 25 kg
